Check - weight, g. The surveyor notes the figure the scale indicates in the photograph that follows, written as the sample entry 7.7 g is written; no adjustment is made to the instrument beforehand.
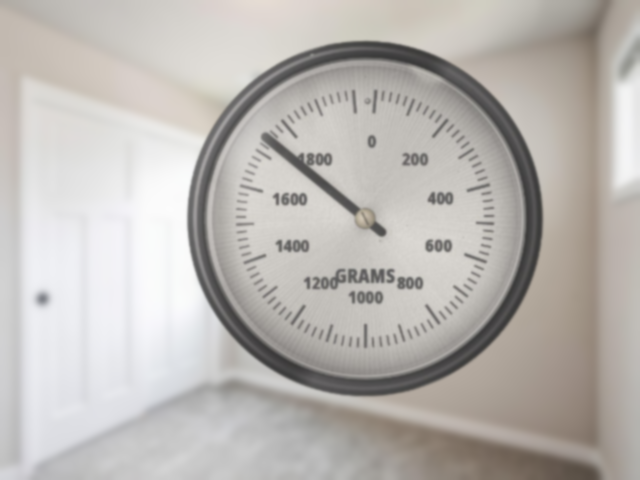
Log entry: 1740 g
